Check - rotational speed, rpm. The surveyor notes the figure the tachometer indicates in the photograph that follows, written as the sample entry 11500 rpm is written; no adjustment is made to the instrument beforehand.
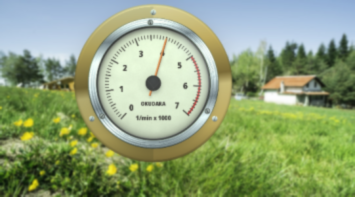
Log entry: 4000 rpm
